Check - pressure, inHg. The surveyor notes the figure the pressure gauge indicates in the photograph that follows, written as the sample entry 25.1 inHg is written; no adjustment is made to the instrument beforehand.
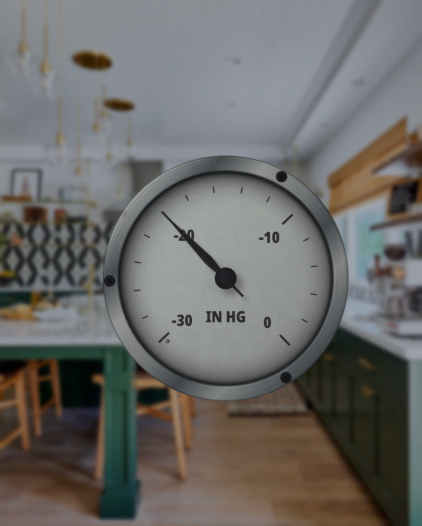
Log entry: -20 inHg
